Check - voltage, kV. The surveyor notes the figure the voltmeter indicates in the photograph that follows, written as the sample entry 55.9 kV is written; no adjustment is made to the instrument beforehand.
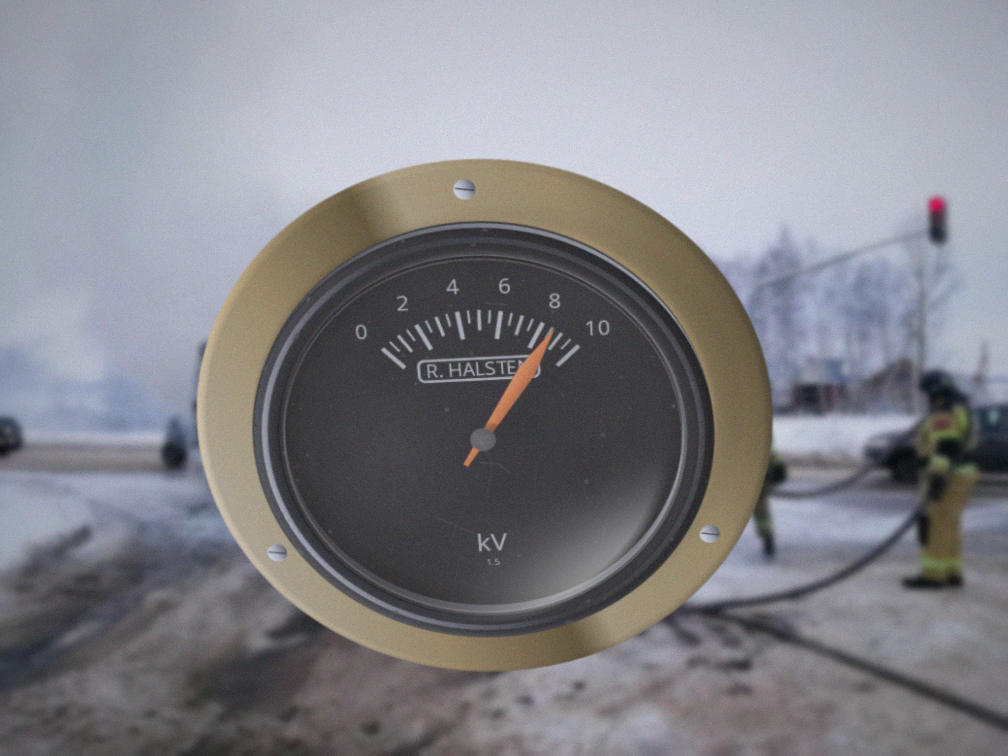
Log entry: 8.5 kV
